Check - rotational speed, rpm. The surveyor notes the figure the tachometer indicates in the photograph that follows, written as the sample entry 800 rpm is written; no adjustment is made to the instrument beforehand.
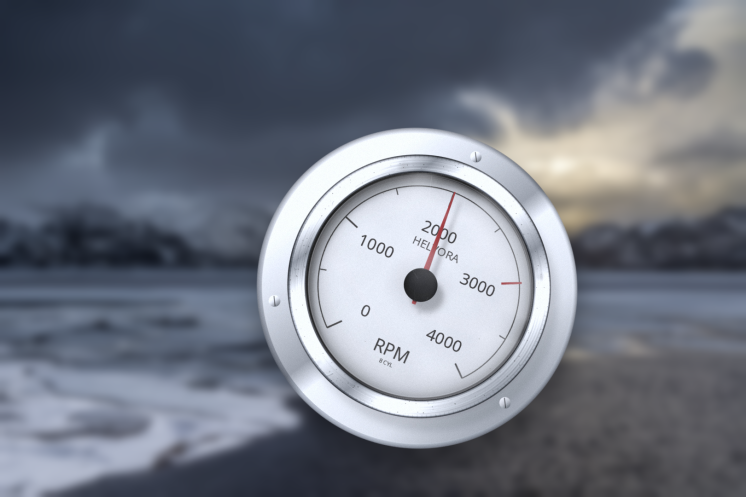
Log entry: 2000 rpm
